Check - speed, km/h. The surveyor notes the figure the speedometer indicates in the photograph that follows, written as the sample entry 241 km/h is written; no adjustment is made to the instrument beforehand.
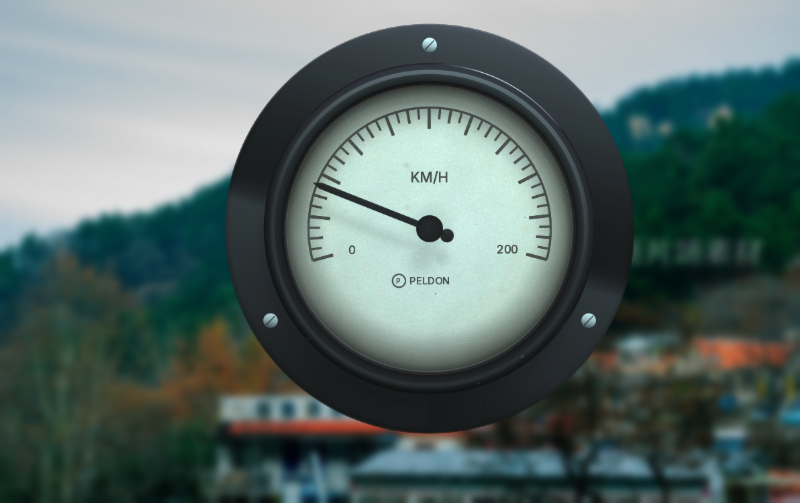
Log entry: 35 km/h
